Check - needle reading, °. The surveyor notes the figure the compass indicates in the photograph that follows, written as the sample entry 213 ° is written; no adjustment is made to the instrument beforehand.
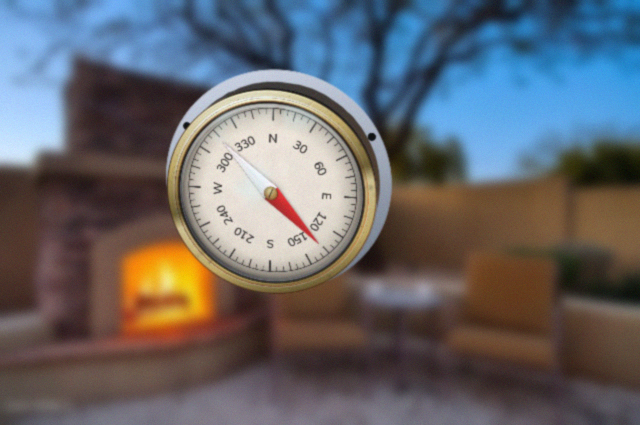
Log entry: 135 °
